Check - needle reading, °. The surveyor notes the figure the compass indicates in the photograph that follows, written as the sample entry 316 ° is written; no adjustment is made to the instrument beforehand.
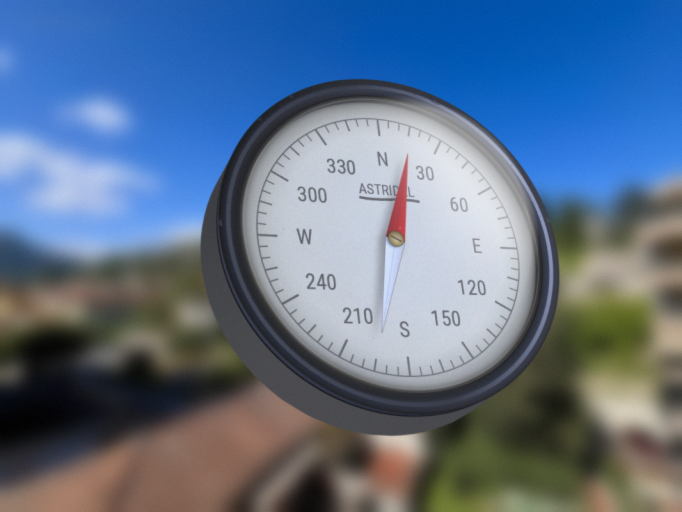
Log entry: 15 °
